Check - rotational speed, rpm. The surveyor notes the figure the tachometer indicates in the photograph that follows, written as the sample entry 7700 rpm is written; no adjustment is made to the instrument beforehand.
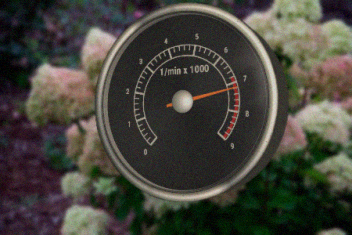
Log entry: 7200 rpm
